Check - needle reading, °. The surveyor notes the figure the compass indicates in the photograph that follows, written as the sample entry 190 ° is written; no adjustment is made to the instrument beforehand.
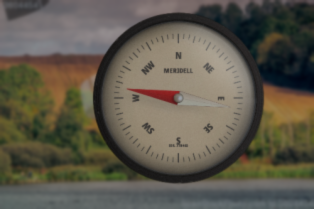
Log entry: 280 °
